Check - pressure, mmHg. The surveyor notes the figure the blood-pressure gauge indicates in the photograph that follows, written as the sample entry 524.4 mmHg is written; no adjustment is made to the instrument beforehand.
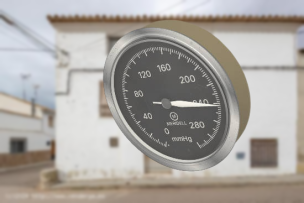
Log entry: 240 mmHg
